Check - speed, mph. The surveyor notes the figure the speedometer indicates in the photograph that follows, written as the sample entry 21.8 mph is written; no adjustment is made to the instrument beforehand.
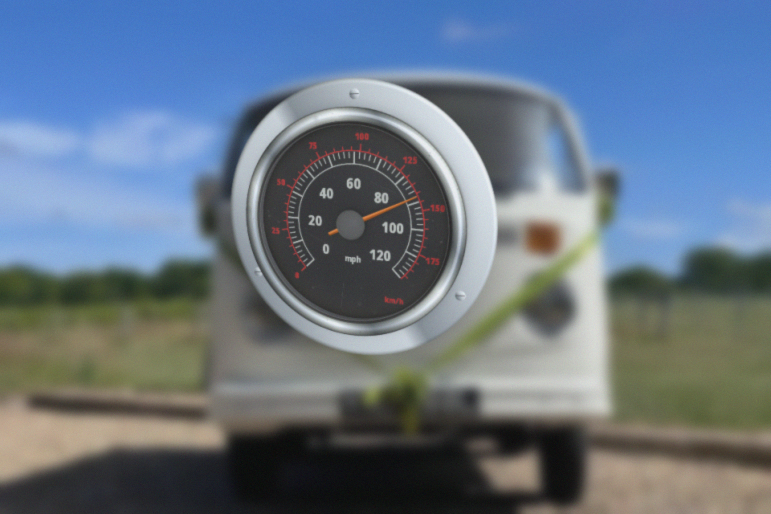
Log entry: 88 mph
